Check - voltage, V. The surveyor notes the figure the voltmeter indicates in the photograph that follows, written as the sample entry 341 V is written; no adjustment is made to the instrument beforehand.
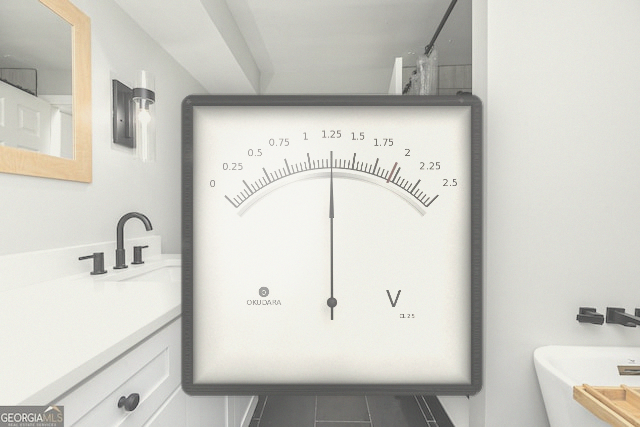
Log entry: 1.25 V
